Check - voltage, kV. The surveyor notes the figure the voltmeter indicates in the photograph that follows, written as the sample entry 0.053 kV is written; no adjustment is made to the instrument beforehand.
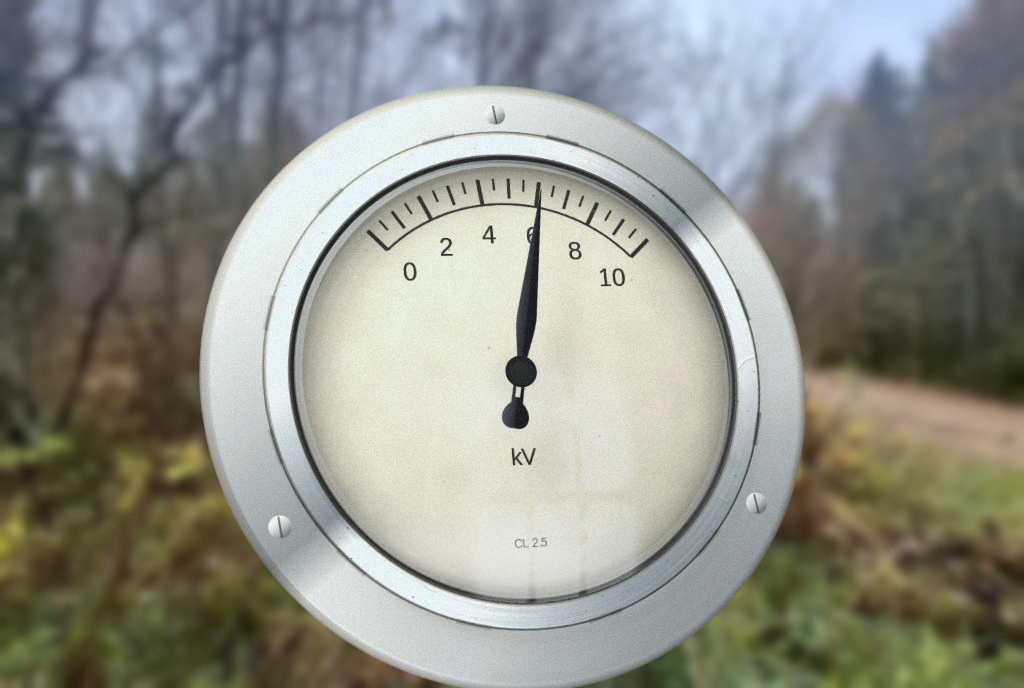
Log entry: 6 kV
